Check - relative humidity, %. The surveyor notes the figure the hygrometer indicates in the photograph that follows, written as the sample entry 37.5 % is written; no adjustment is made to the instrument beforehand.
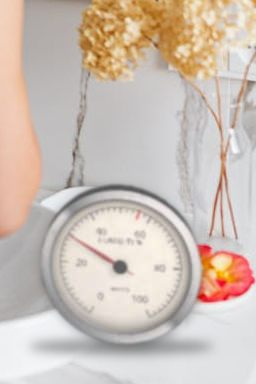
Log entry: 30 %
